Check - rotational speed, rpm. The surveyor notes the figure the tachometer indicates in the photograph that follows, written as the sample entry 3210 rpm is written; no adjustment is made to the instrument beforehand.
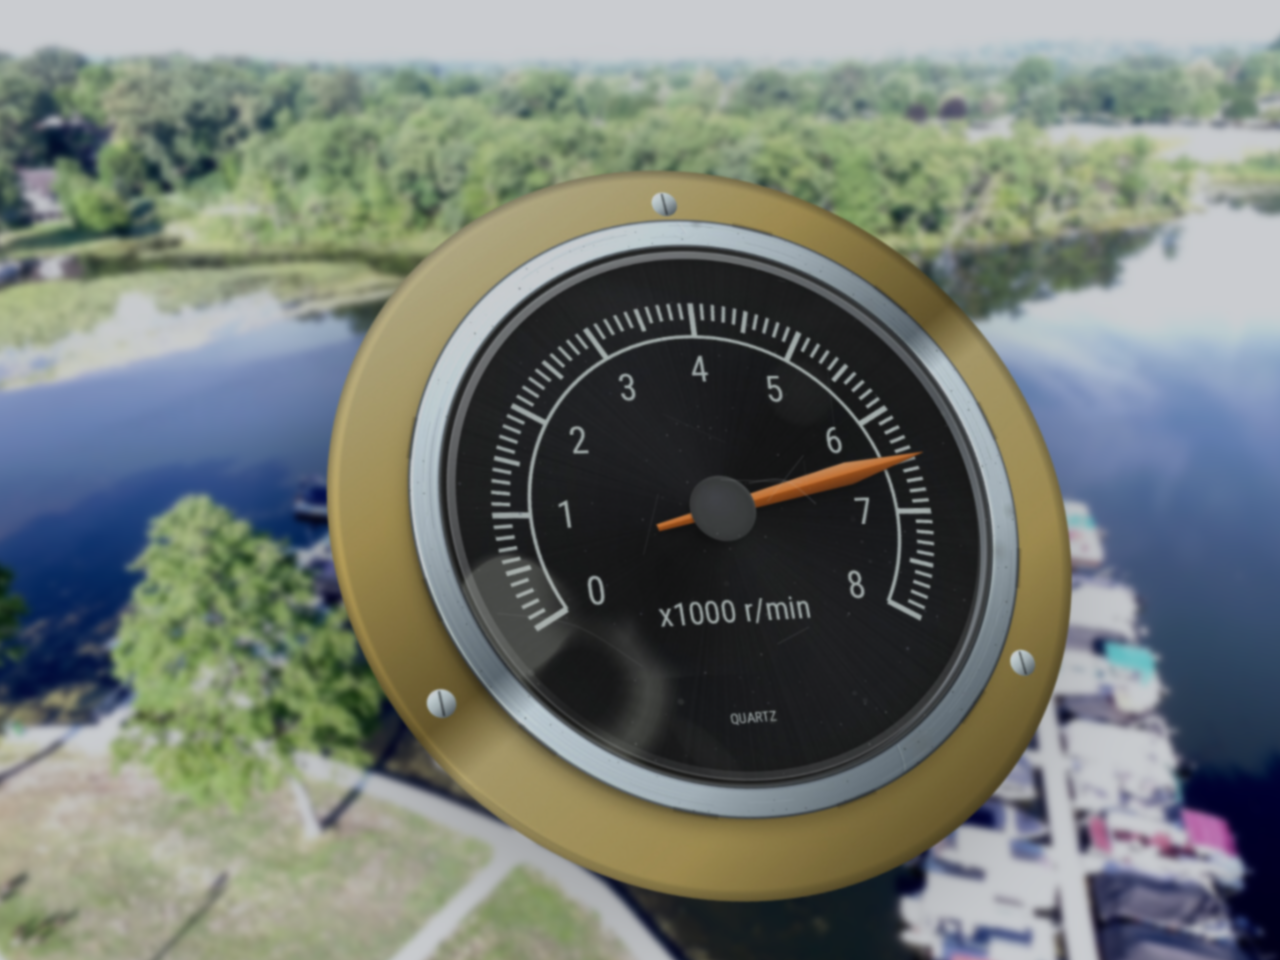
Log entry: 6500 rpm
